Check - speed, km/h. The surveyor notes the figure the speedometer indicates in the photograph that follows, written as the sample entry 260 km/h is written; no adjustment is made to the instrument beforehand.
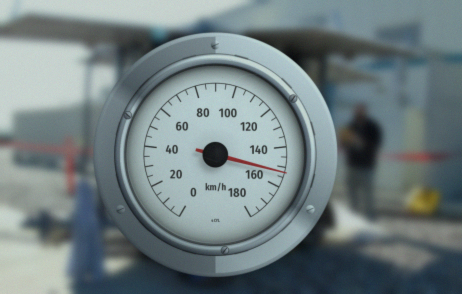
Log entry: 152.5 km/h
